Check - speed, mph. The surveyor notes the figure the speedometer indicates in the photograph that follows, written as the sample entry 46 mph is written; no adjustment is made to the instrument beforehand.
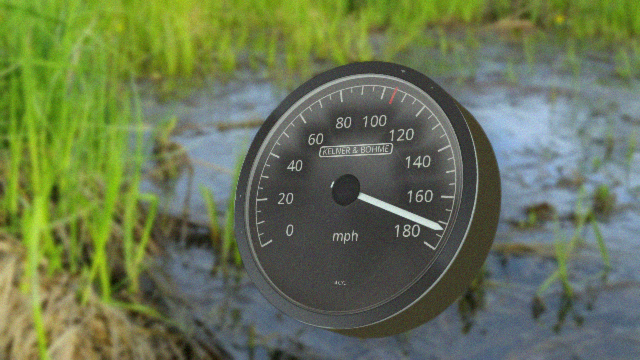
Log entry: 172.5 mph
